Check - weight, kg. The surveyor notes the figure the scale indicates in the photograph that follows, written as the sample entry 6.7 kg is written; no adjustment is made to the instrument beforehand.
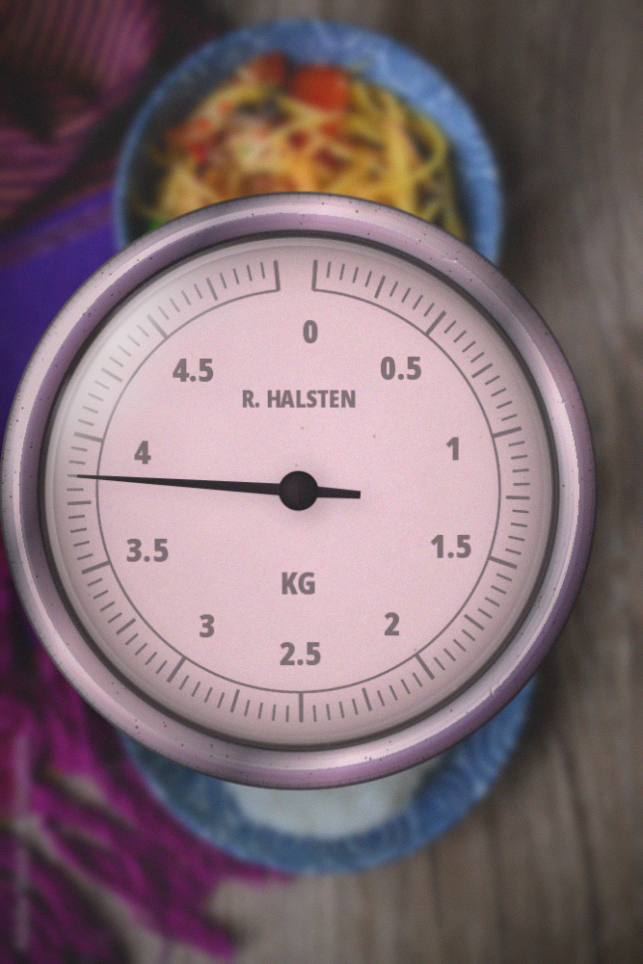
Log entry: 3.85 kg
